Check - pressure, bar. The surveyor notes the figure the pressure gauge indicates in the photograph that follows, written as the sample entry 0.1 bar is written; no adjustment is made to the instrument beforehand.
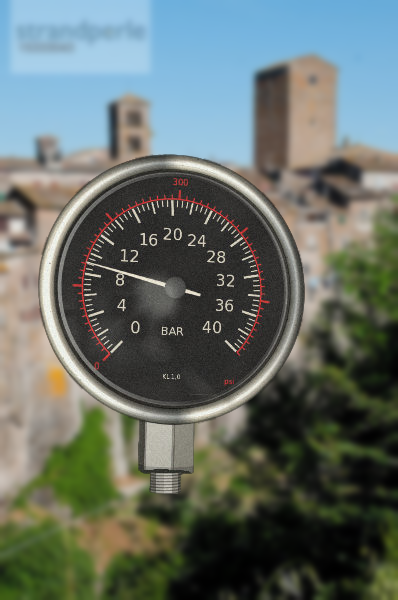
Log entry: 9 bar
